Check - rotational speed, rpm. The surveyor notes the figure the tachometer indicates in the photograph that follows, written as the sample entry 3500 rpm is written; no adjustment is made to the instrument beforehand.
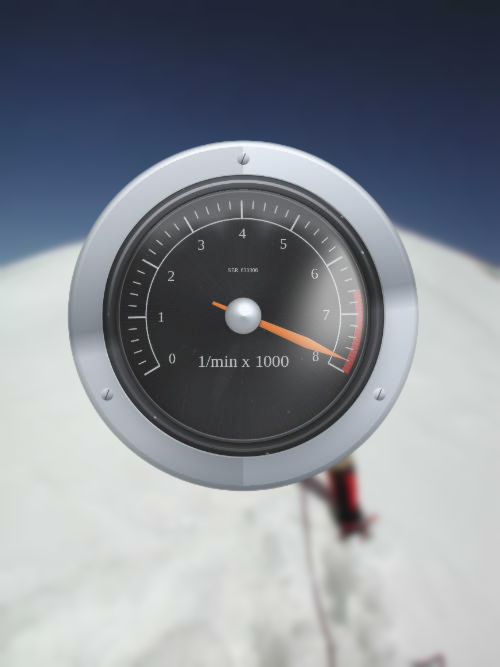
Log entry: 7800 rpm
